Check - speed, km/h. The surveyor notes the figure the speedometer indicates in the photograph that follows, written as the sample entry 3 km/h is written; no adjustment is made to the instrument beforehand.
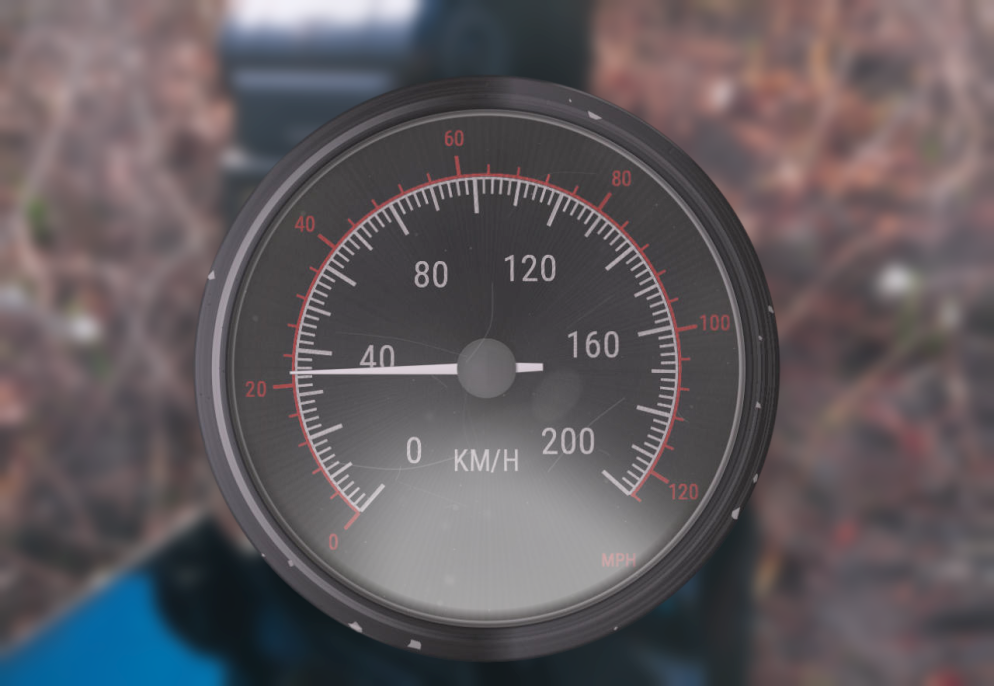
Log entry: 35 km/h
